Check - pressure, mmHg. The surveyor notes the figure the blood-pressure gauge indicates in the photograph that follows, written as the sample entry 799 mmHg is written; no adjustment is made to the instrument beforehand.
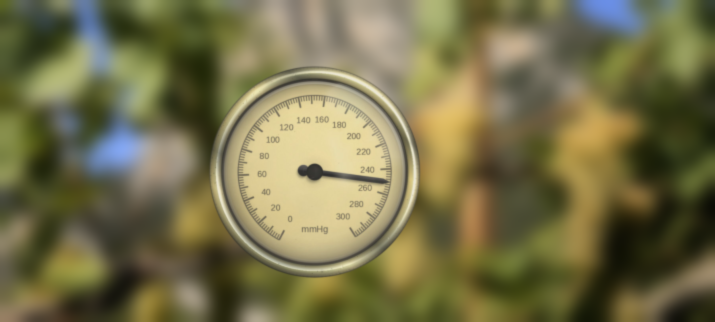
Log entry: 250 mmHg
